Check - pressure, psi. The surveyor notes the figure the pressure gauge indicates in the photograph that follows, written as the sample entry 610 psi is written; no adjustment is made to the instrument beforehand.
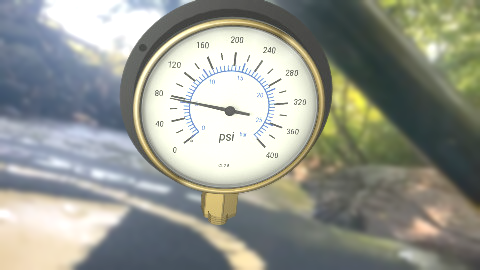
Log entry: 80 psi
